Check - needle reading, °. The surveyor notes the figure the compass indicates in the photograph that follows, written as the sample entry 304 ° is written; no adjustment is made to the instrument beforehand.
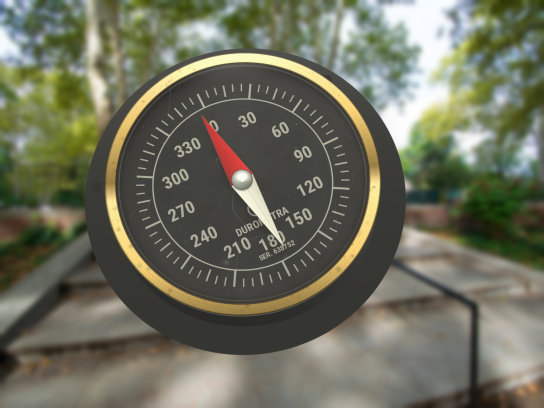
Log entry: 355 °
